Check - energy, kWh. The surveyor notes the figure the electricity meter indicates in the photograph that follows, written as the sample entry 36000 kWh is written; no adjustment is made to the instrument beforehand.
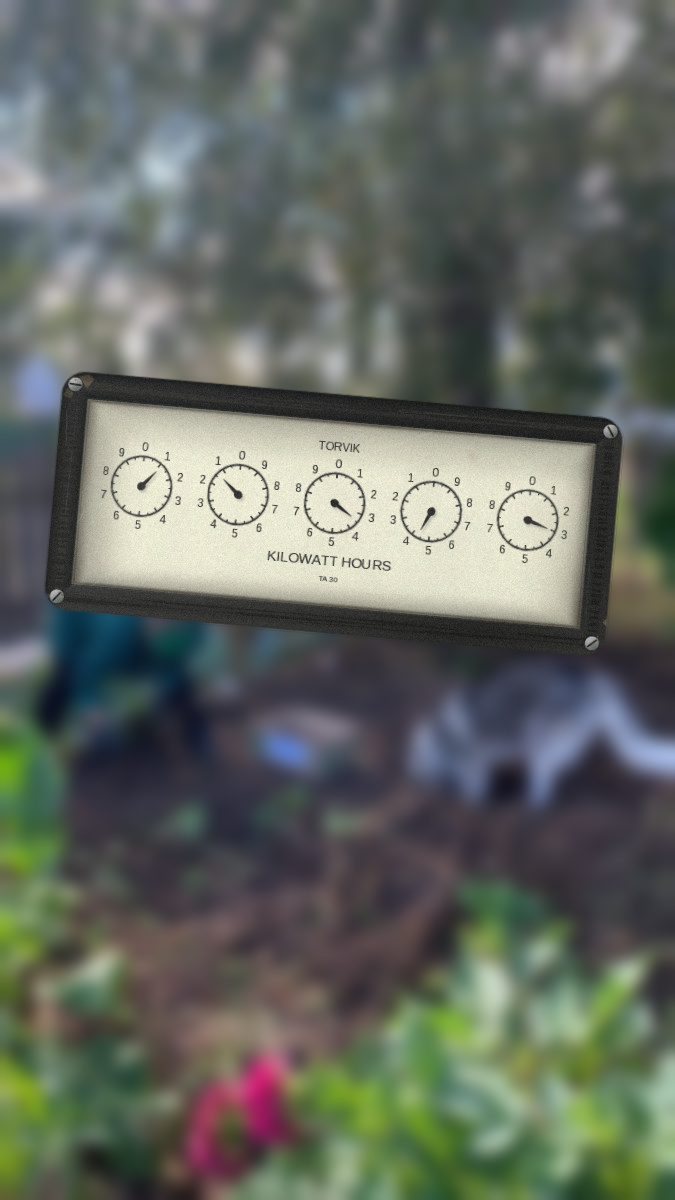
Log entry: 11343 kWh
